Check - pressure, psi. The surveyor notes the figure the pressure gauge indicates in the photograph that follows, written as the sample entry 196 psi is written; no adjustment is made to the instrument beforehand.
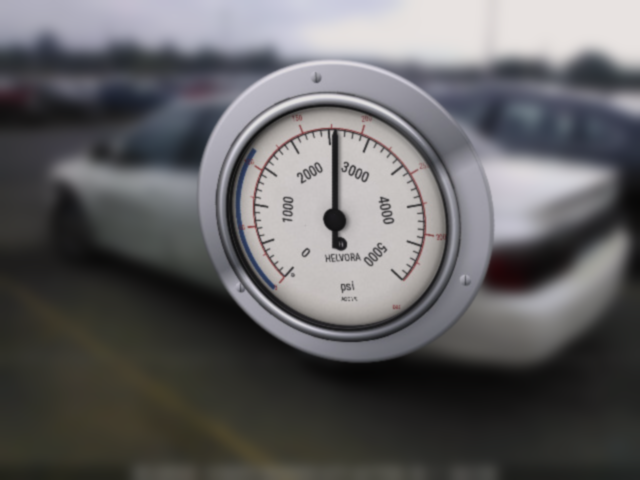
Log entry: 2600 psi
